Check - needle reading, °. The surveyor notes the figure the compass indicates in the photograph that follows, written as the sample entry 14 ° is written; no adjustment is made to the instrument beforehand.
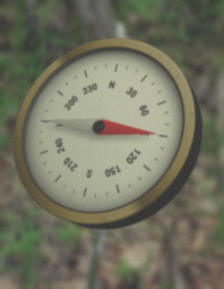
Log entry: 90 °
